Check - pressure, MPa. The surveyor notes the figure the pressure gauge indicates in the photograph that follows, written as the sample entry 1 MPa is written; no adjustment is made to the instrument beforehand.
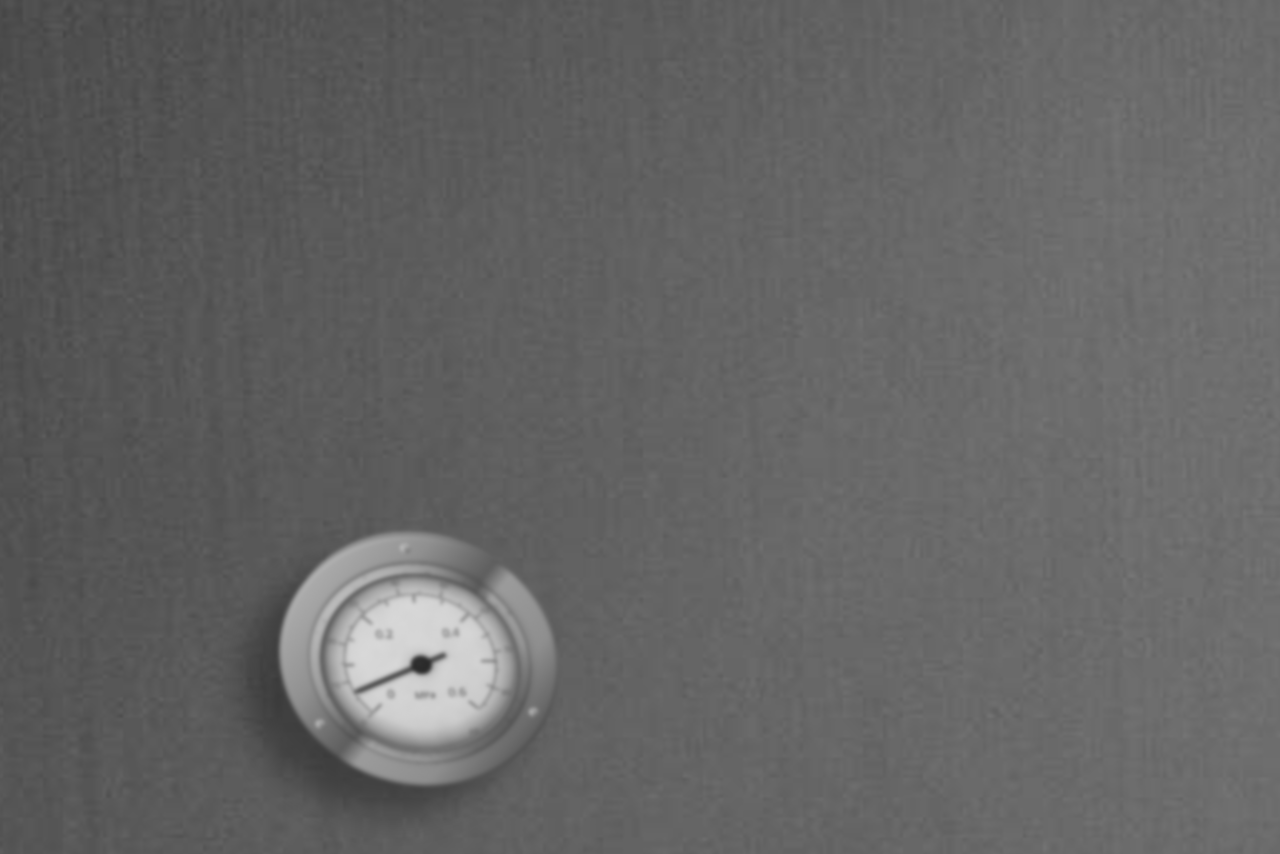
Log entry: 0.05 MPa
